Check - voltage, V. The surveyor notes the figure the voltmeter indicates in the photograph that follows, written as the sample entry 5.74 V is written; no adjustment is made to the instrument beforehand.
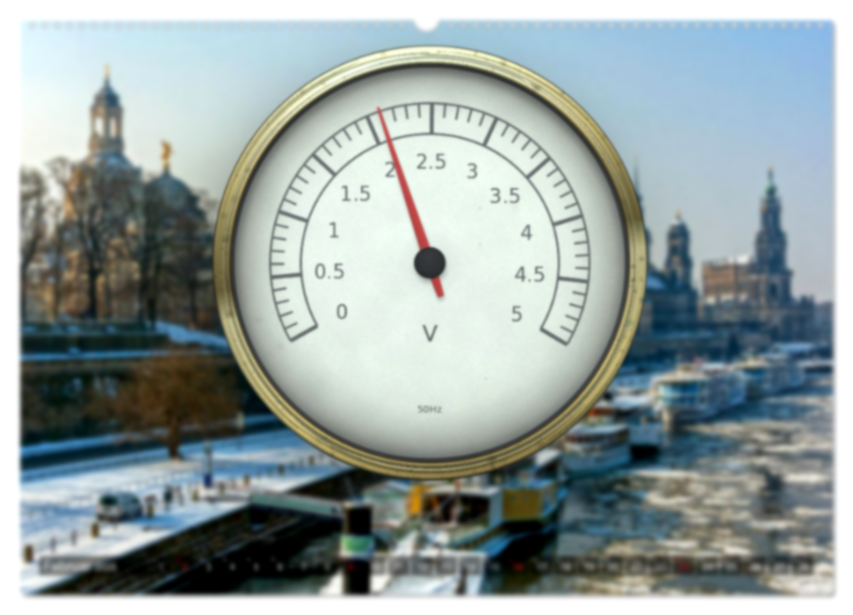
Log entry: 2.1 V
